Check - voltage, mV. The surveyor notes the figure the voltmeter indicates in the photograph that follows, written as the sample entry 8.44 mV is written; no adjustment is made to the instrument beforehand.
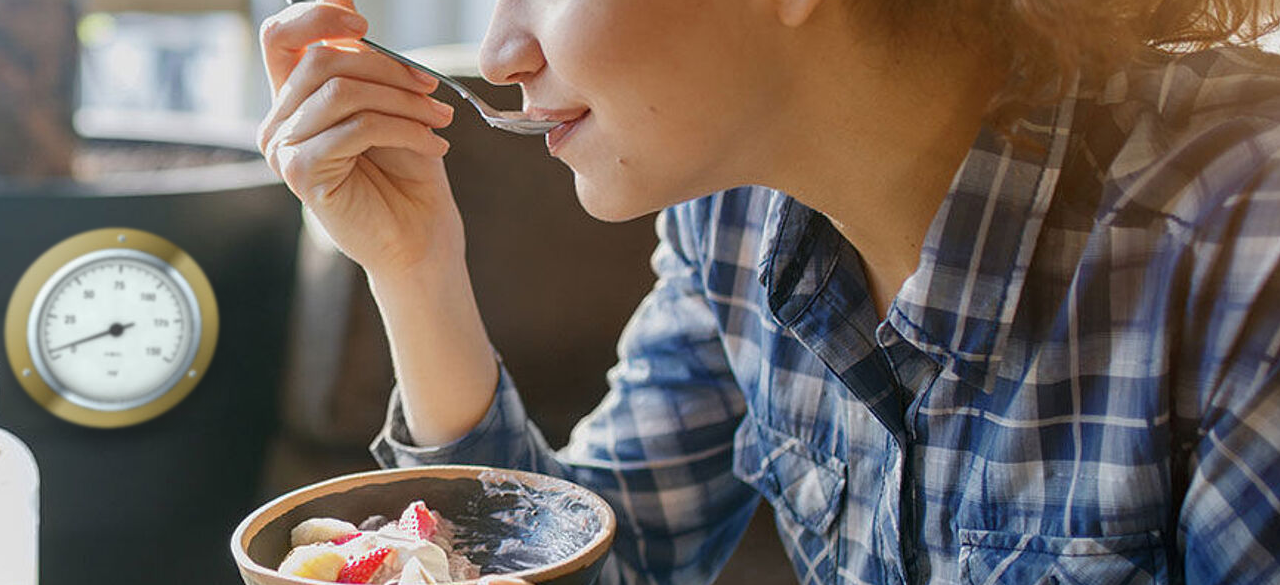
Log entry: 5 mV
